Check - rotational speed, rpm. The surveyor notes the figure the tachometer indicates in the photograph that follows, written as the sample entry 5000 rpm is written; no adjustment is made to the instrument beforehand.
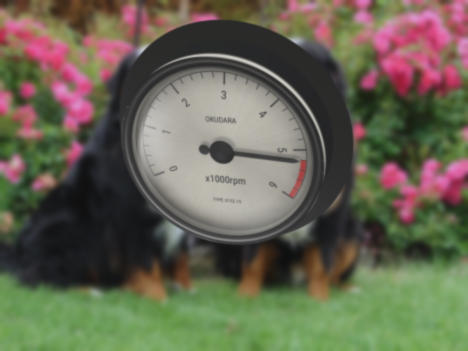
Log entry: 5200 rpm
